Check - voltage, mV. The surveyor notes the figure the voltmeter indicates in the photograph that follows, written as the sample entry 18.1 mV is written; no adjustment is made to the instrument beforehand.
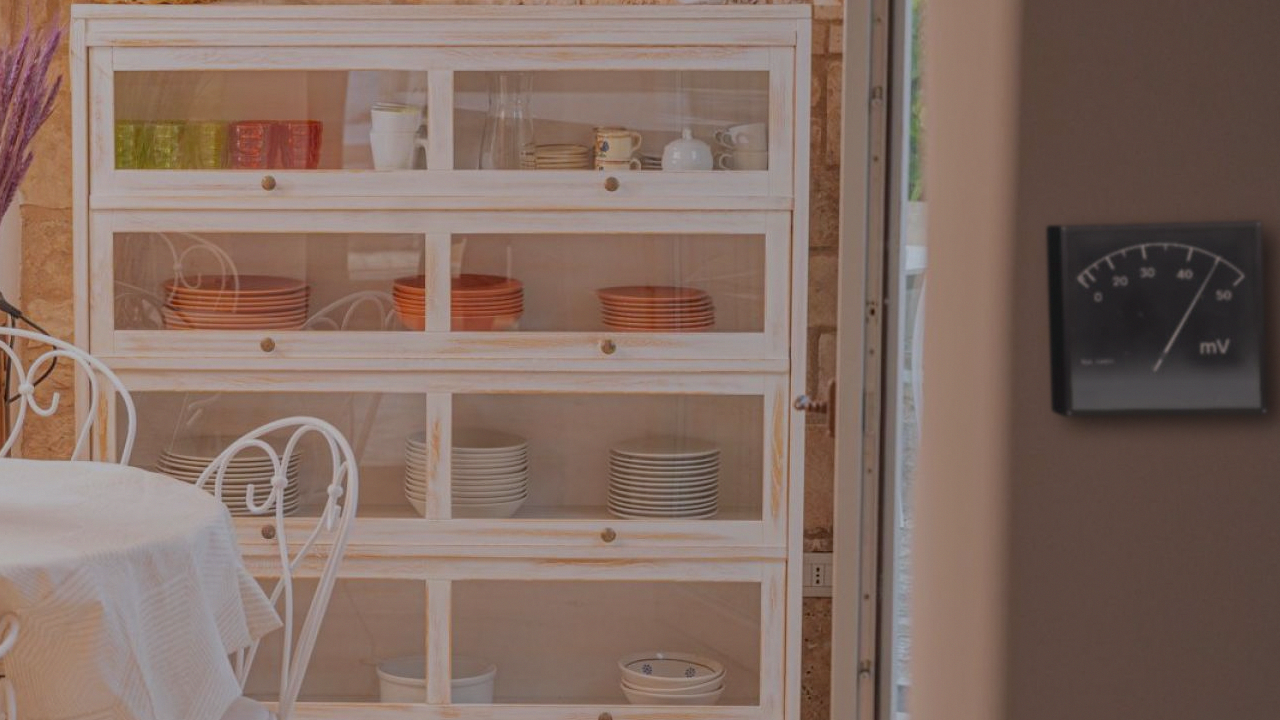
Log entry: 45 mV
